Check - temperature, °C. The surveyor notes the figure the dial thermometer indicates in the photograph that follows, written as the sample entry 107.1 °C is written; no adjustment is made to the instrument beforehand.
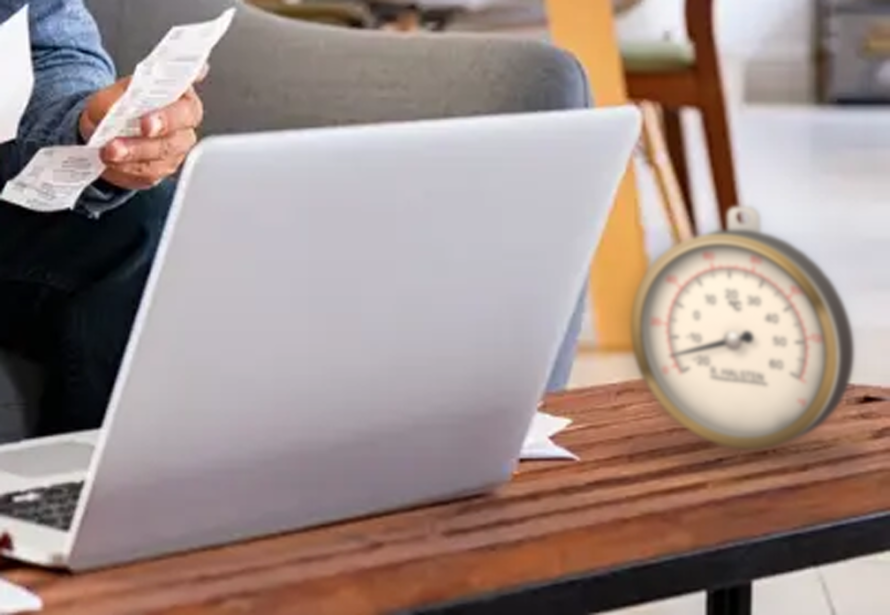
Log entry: -15 °C
